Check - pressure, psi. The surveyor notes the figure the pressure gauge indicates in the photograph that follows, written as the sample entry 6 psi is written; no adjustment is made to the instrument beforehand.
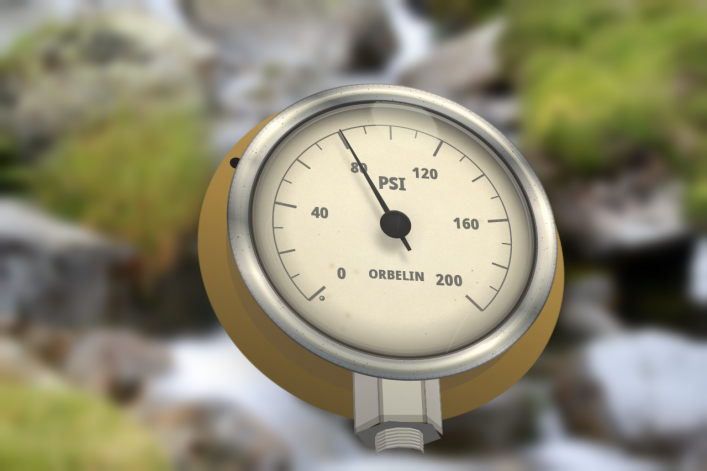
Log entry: 80 psi
